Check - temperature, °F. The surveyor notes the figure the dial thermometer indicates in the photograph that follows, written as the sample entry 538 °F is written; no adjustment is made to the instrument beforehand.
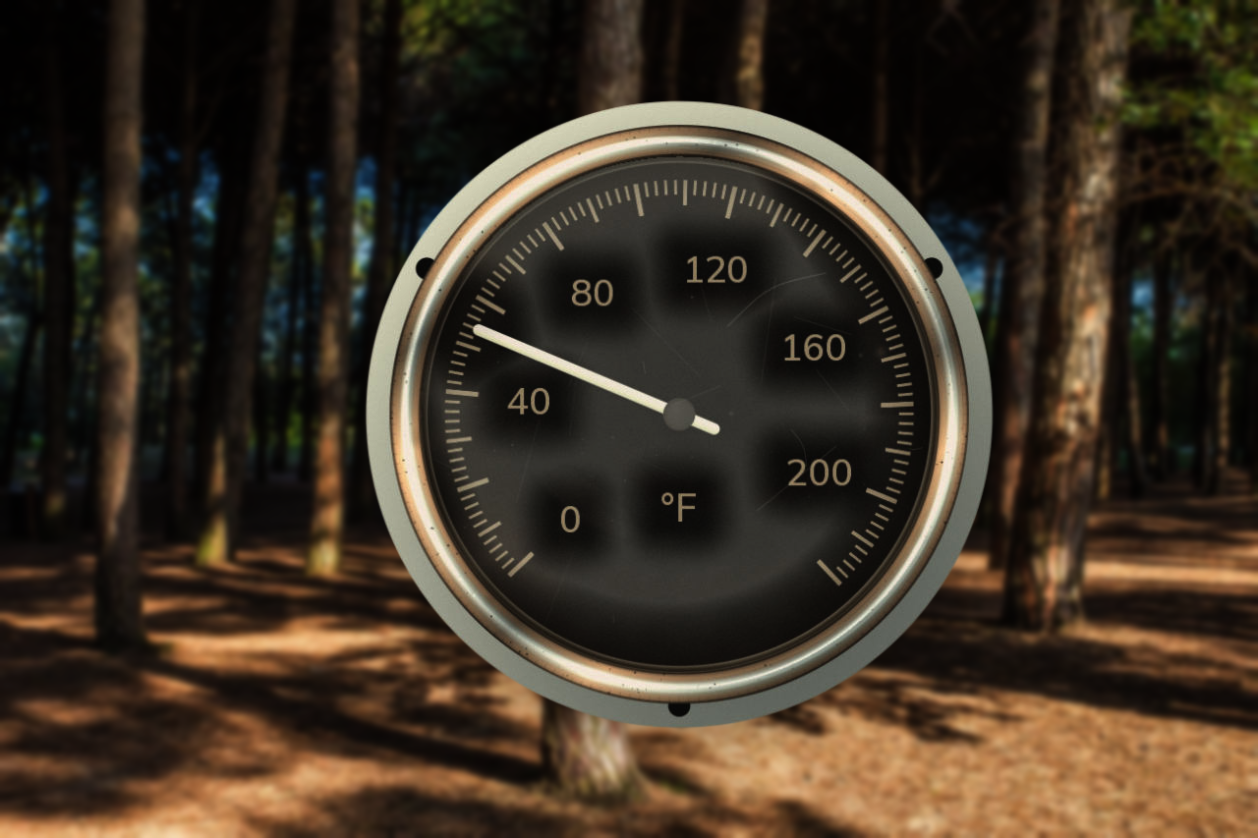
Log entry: 54 °F
